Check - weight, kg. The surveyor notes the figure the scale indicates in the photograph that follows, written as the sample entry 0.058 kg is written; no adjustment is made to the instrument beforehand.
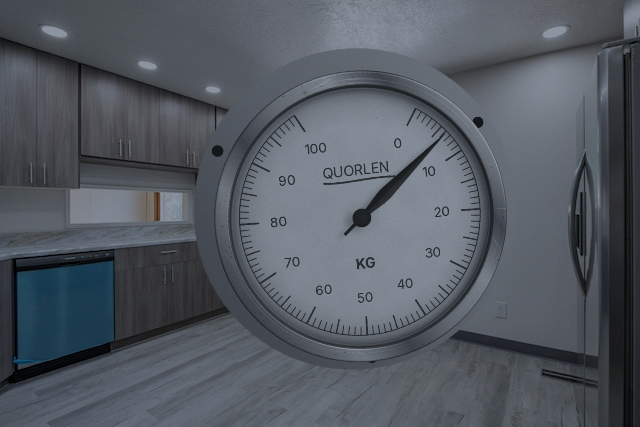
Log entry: 6 kg
